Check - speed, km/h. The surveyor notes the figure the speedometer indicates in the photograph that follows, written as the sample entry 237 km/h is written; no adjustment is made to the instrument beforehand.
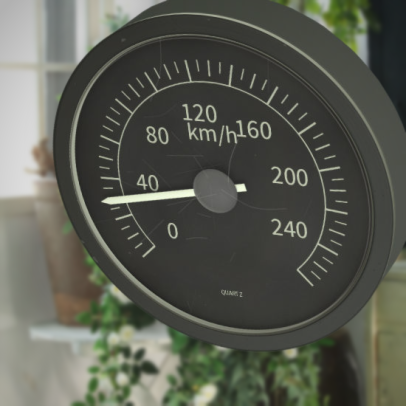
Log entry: 30 km/h
